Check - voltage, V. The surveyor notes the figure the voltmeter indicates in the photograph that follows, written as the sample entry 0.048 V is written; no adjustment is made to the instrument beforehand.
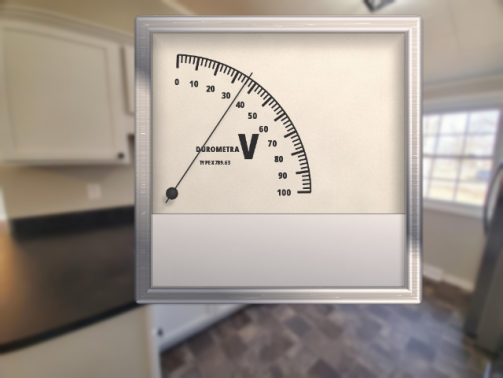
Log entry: 36 V
